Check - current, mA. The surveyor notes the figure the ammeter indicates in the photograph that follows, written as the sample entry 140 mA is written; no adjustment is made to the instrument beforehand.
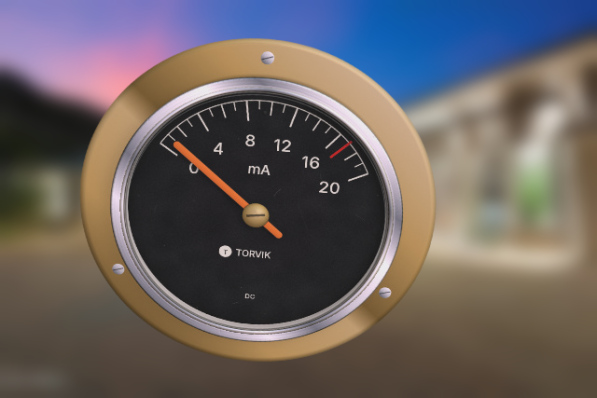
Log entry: 1 mA
